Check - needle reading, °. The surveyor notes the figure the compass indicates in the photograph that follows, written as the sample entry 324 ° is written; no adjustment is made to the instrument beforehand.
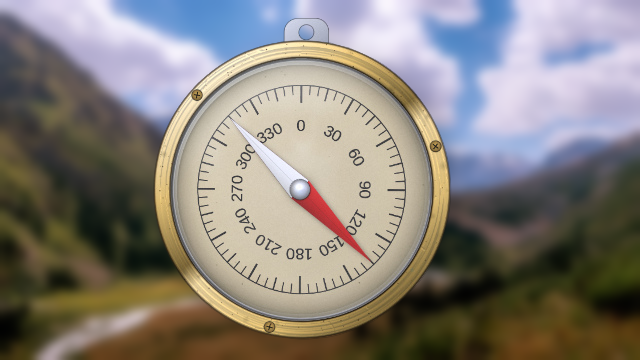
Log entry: 135 °
